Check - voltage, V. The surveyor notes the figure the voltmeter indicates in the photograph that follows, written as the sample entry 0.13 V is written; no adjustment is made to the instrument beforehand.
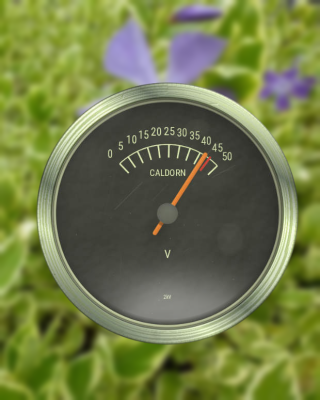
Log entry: 42.5 V
